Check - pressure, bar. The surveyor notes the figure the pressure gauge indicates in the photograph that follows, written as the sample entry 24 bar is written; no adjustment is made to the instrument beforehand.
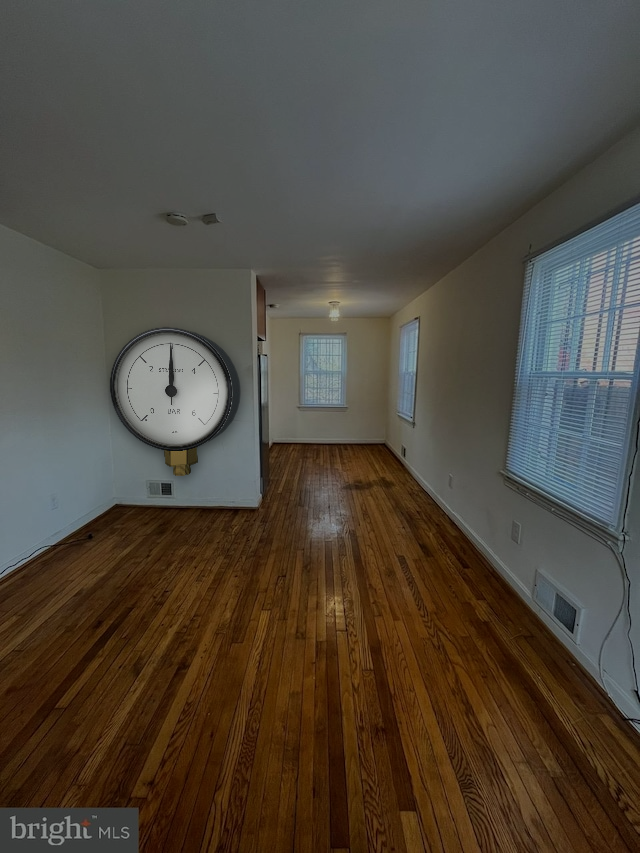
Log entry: 3 bar
